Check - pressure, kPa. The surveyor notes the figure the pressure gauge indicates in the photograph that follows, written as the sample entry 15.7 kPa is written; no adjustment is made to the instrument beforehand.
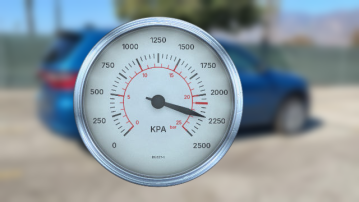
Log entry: 2250 kPa
